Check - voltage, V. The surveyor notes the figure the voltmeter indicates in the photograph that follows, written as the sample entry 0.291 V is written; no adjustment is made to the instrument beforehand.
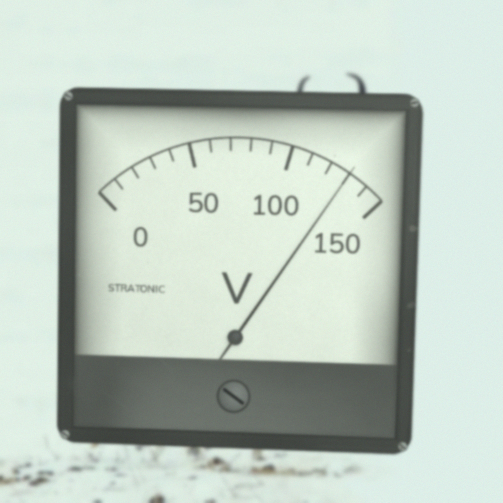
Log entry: 130 V
